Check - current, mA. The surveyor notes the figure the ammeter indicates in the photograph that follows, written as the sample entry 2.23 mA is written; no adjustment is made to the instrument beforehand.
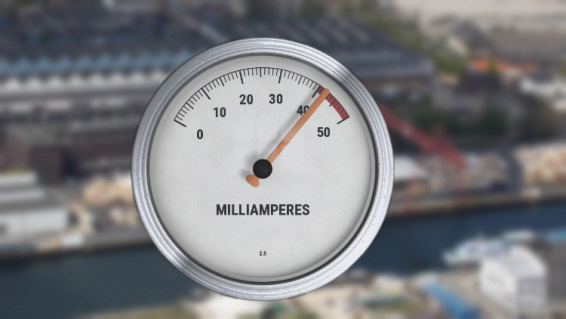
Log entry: 42 mA
